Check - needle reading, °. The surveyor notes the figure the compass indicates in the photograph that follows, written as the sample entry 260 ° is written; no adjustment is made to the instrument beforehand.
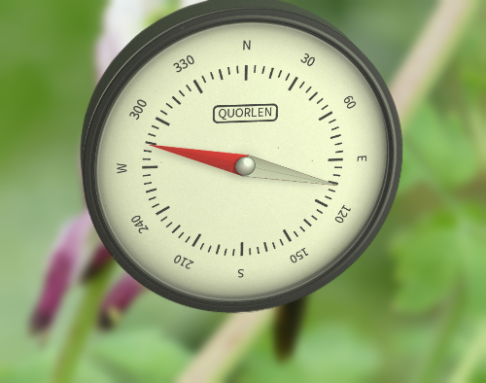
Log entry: 285 °
